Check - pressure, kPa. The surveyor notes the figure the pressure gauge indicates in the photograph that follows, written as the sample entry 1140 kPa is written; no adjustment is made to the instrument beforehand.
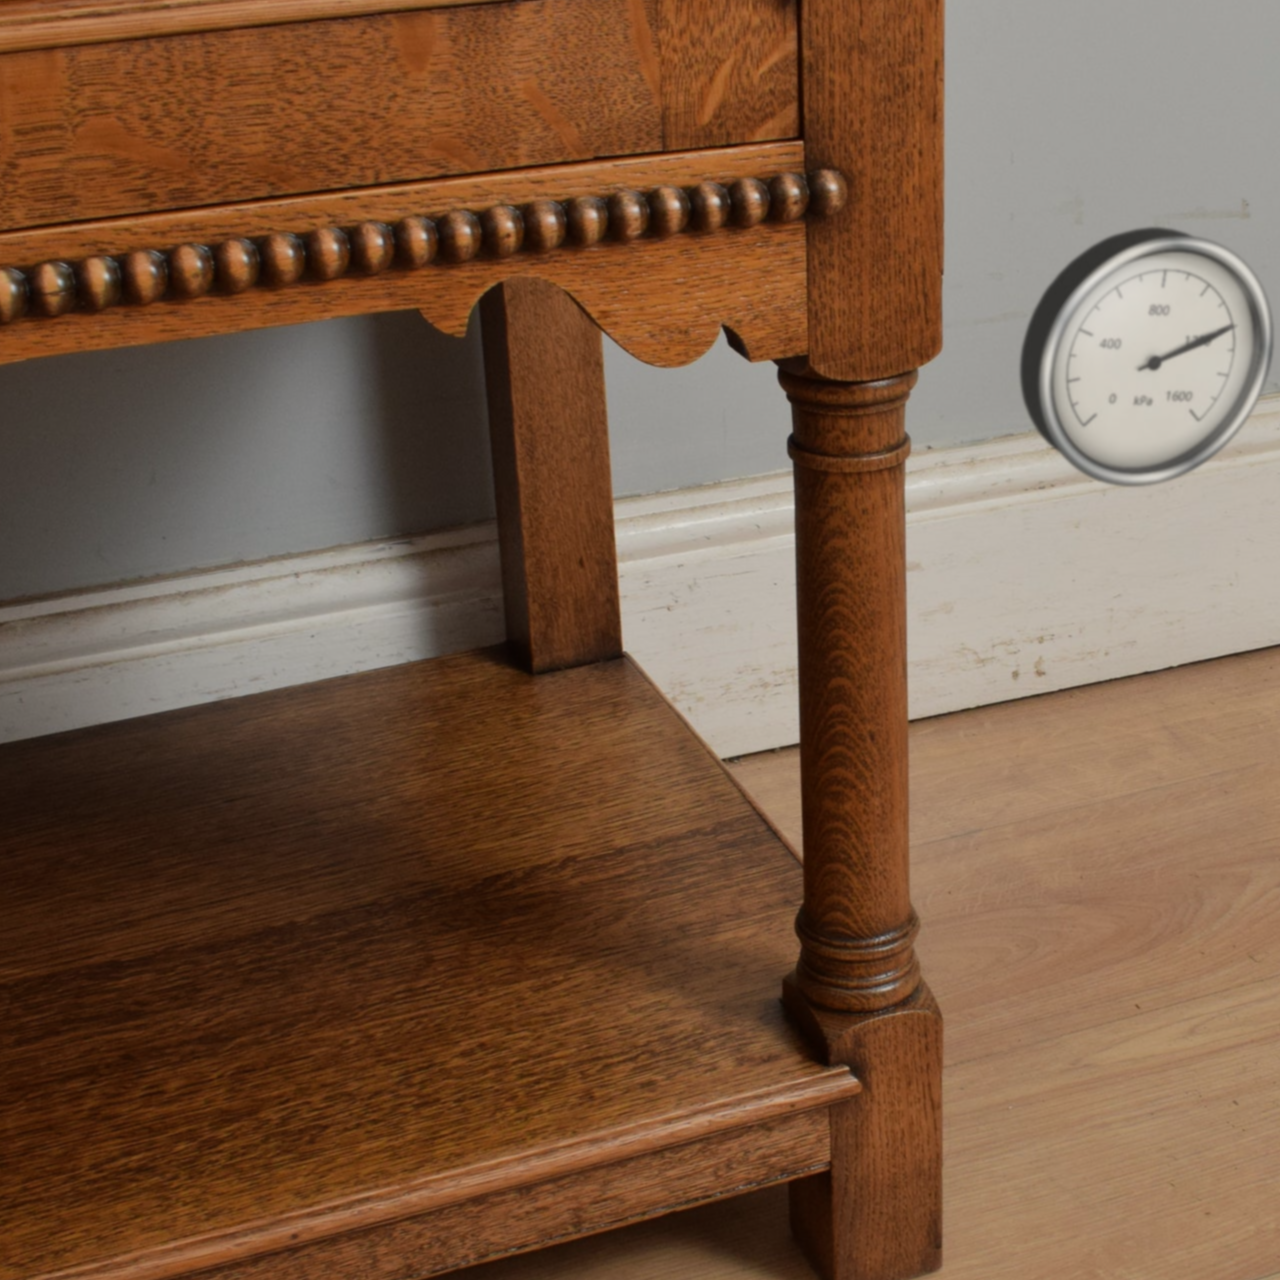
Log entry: 1200 kPa
